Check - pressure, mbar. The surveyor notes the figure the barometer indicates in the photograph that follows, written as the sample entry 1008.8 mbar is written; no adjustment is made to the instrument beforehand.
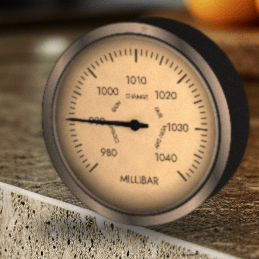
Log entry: 990 mbar
